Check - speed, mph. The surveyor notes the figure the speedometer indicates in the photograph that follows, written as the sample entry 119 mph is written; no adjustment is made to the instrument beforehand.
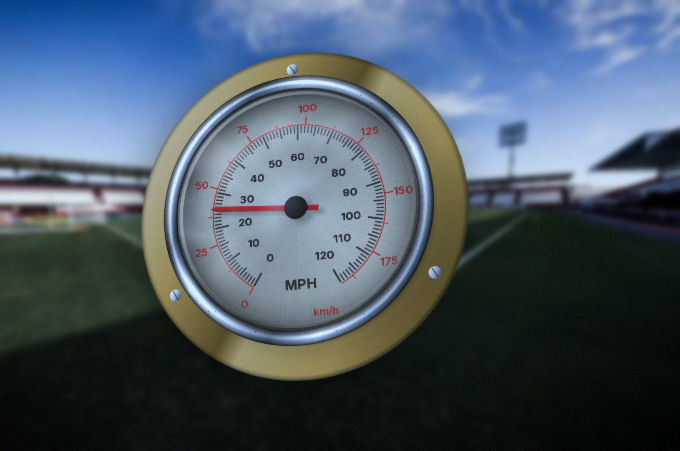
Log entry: 25 mph
